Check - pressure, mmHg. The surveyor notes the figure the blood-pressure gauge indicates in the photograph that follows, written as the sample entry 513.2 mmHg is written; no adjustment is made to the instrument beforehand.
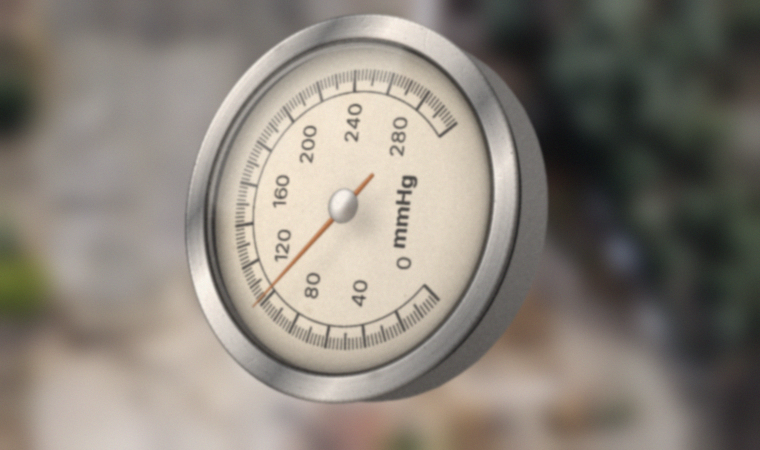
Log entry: 100 mmHg
